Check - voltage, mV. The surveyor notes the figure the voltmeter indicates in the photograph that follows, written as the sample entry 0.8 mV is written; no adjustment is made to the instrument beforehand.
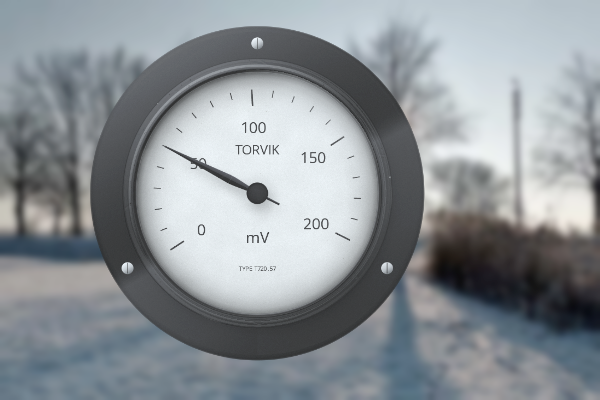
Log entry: 50 mV
